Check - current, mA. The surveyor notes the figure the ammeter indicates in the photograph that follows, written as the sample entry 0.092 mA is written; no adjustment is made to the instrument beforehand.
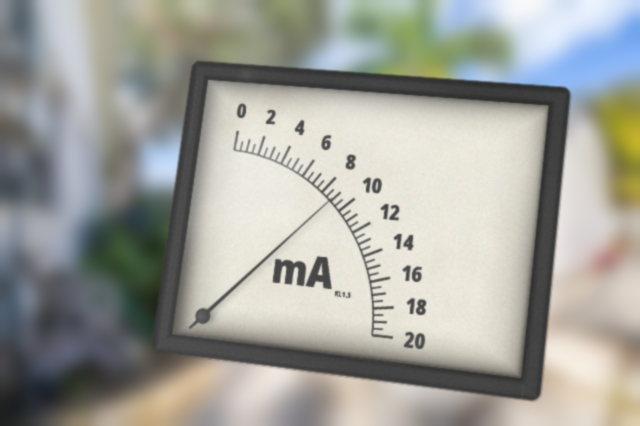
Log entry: 9 mA
